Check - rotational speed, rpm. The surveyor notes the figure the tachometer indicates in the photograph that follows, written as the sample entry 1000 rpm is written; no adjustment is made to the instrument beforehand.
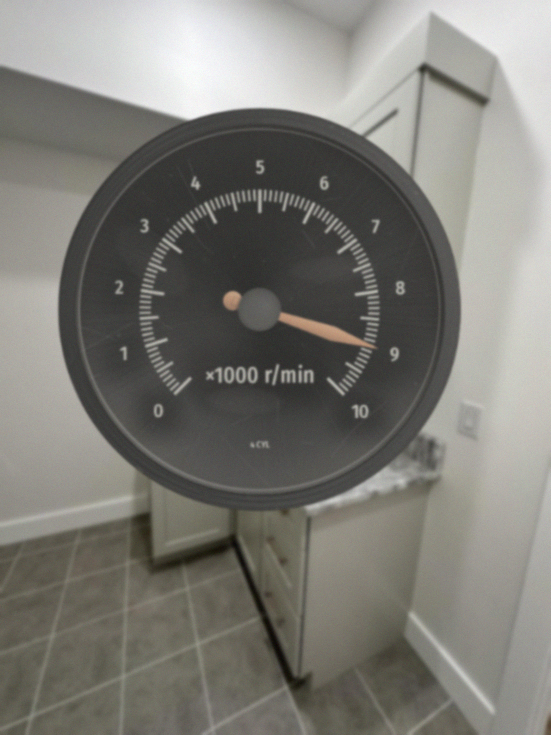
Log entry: 9000 rpm
